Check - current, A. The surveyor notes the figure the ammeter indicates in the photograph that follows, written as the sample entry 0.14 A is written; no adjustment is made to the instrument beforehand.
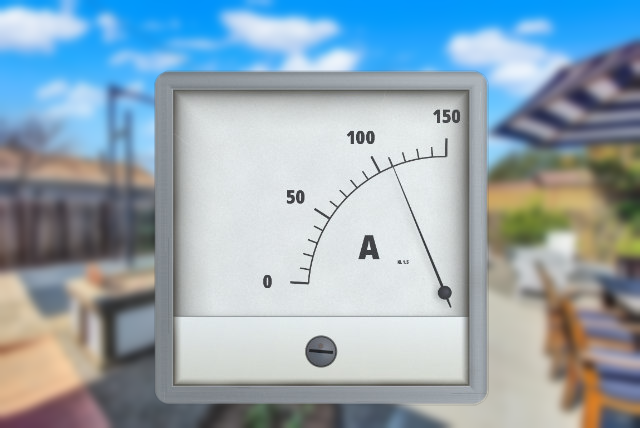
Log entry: 110 A
